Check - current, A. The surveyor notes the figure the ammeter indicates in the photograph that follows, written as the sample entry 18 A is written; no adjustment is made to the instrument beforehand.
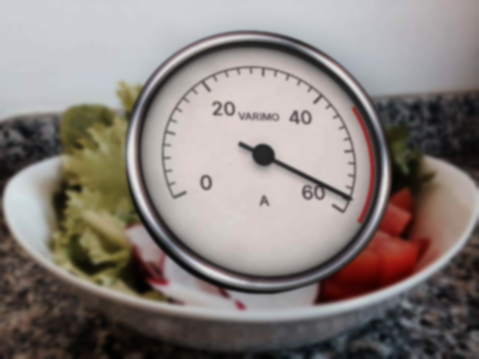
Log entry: 58 A
